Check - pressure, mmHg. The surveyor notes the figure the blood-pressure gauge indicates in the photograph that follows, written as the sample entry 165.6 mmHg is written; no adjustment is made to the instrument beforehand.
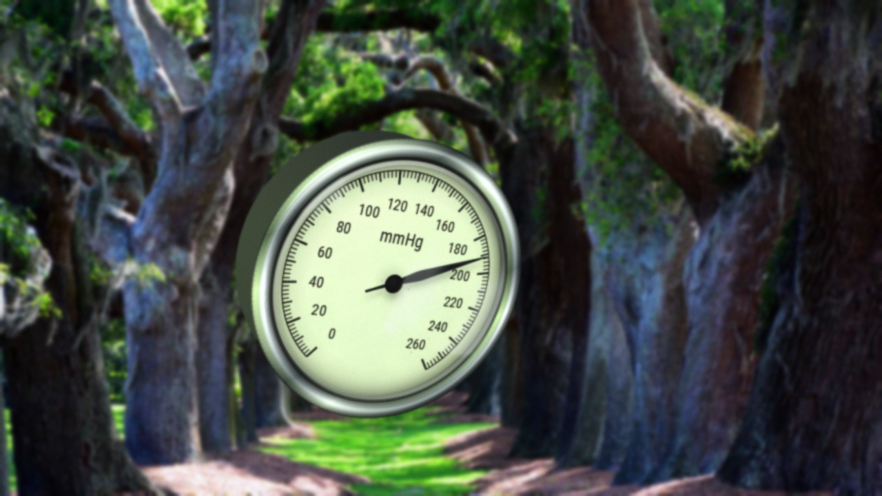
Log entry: 190 mmHg
